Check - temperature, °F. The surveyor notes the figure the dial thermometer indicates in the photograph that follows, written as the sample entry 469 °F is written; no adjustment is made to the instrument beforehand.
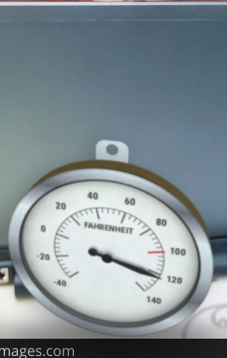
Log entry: 120 °F
